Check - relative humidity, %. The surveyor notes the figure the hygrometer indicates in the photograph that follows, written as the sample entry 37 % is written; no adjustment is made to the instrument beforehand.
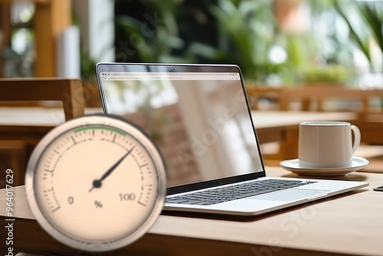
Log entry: 70 %
